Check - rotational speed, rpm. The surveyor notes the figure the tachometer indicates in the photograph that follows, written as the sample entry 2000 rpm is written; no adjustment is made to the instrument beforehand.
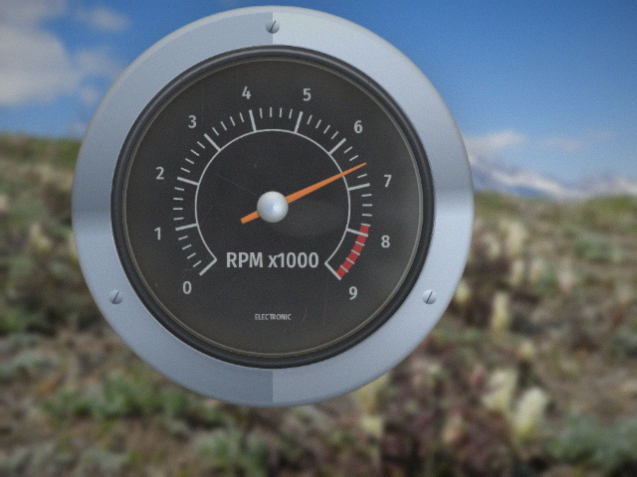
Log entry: 6600 rpm
